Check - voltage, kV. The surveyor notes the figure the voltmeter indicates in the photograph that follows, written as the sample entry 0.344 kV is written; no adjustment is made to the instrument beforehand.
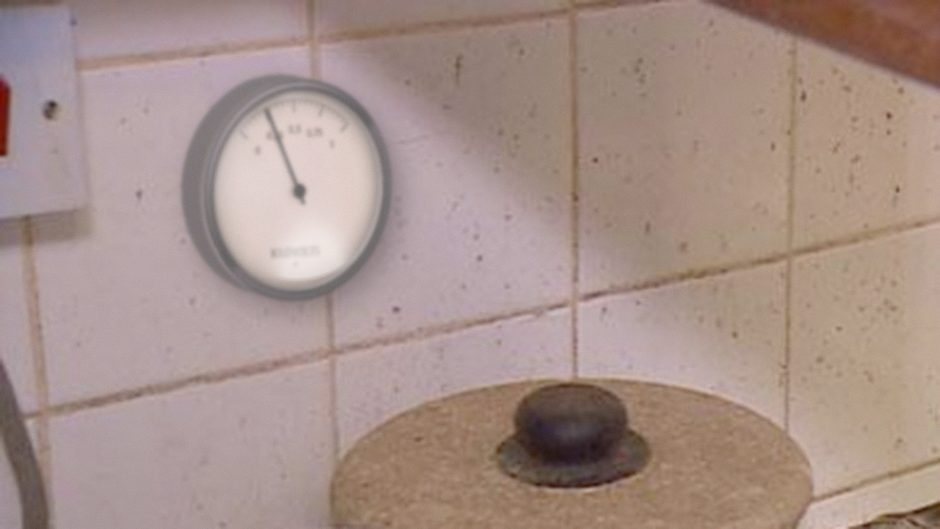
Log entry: 0.25 kV
